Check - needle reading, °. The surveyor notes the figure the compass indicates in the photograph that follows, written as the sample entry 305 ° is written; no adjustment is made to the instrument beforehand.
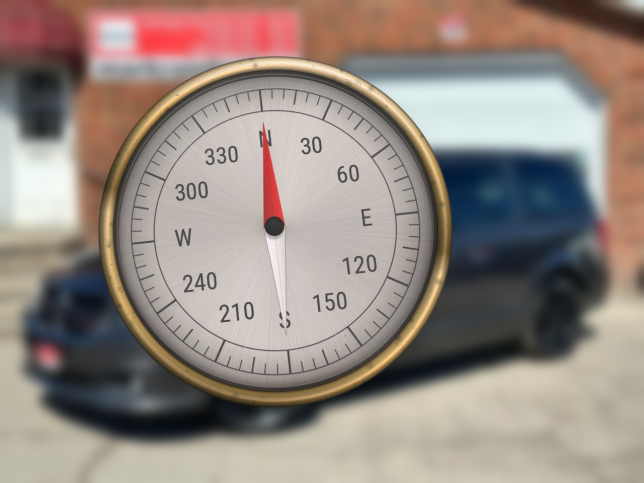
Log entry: 0 °
